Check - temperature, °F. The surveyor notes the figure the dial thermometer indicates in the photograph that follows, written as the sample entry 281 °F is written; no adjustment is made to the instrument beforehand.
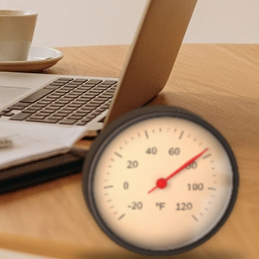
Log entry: 76 °F
